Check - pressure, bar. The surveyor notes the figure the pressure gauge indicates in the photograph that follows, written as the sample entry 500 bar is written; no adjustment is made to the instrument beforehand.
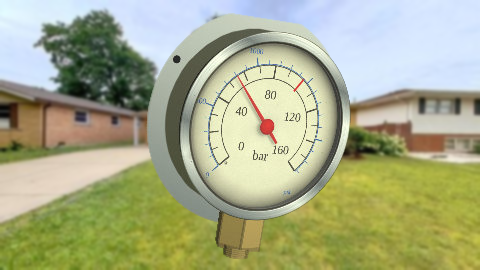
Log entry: 55 bar
